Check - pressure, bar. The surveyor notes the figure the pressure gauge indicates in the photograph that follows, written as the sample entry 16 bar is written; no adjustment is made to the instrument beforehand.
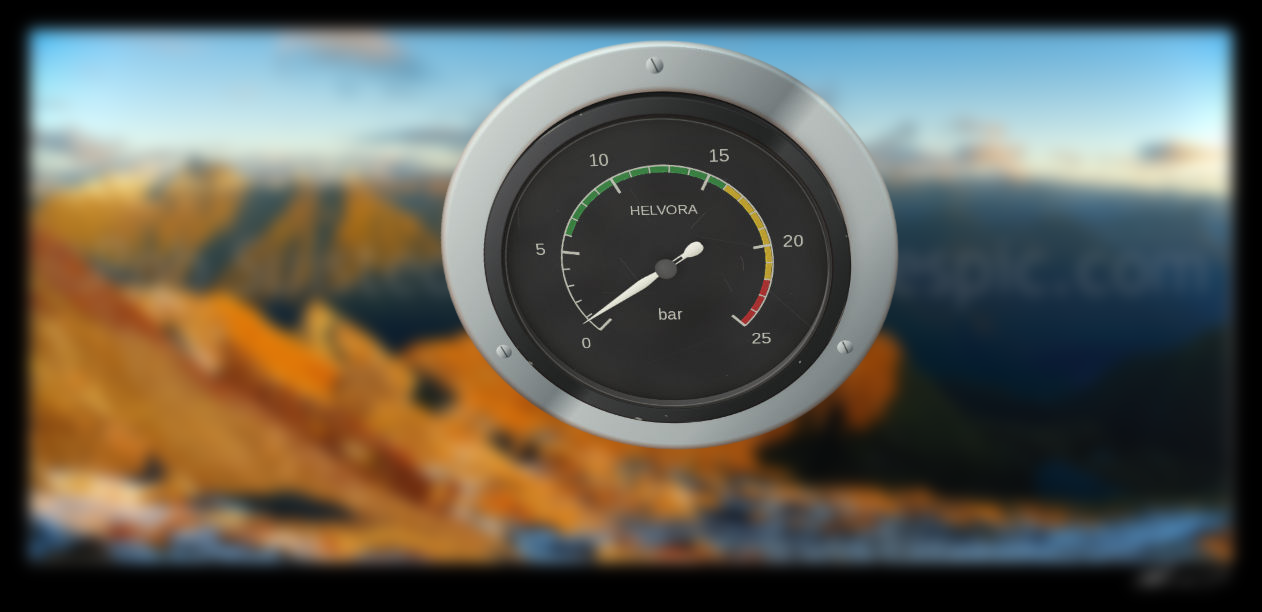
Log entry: 1 bar
